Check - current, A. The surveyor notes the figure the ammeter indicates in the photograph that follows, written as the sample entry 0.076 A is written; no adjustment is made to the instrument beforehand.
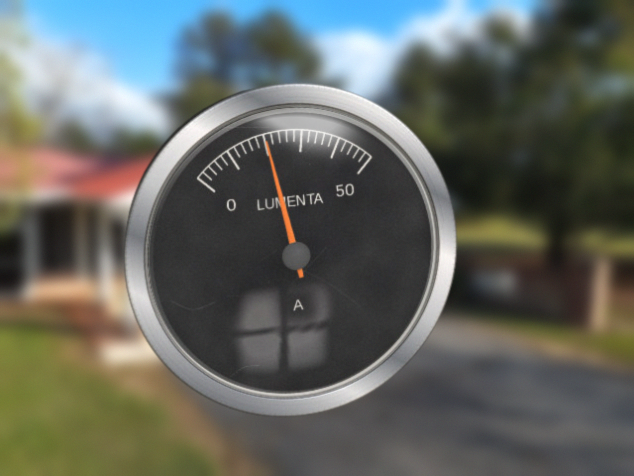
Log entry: 20 A
